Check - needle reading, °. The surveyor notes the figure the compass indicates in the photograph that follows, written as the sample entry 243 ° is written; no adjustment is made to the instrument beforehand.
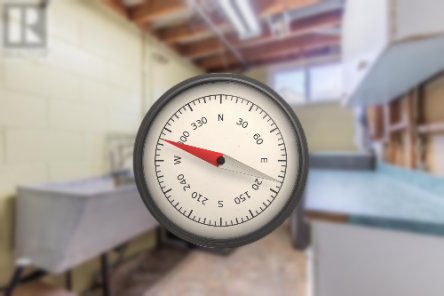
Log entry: 290 °
